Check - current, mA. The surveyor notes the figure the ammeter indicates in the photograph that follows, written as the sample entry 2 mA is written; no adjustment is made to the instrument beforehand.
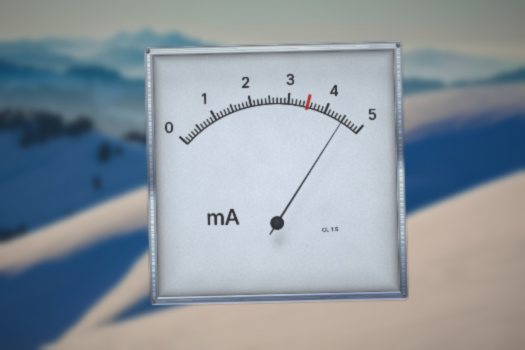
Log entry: 4.5 mA
